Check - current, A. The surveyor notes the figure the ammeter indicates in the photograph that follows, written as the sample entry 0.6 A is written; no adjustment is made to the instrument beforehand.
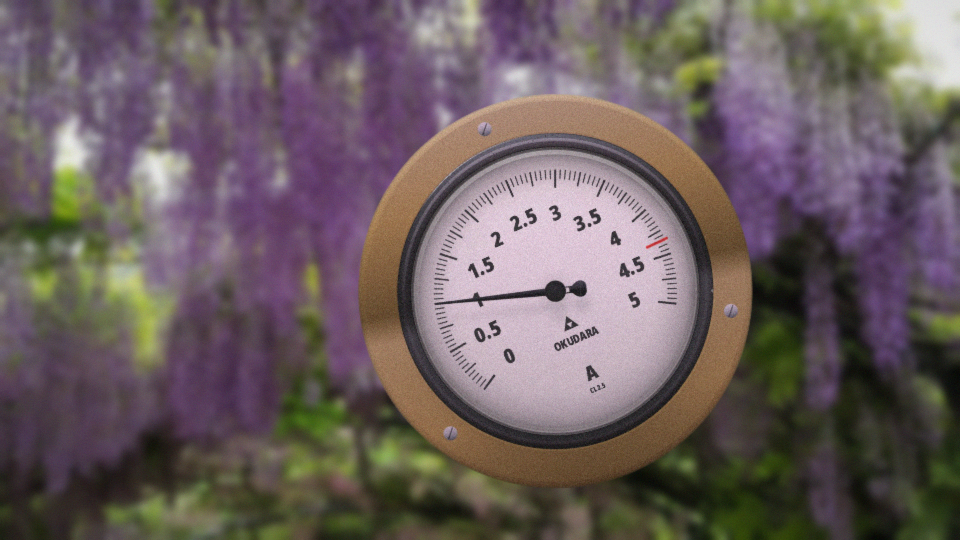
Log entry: 1 A
